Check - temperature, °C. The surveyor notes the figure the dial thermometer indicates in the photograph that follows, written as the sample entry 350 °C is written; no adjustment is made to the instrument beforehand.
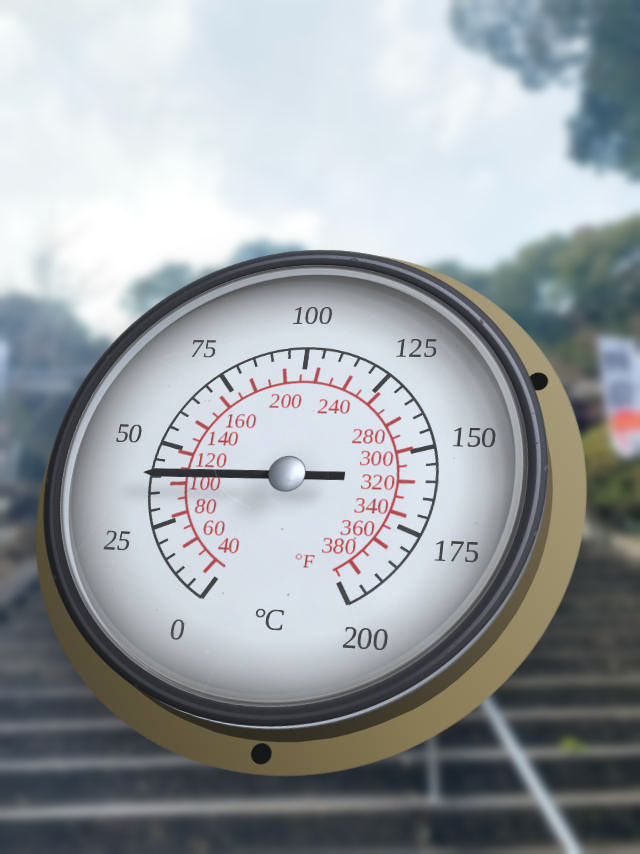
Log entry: 40 °C
